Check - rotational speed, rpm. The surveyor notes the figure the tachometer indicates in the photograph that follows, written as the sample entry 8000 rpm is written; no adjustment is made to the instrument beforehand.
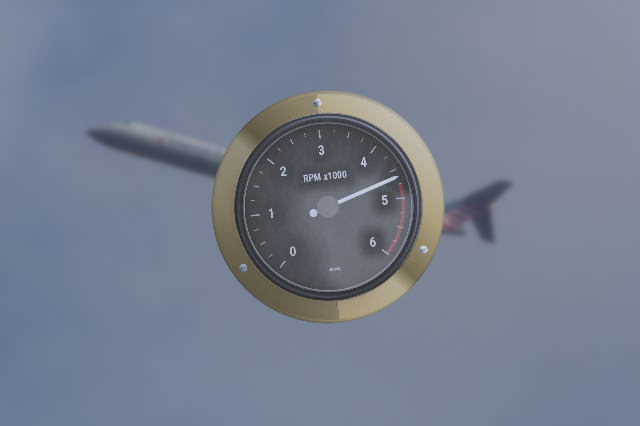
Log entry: 4625 rpm
